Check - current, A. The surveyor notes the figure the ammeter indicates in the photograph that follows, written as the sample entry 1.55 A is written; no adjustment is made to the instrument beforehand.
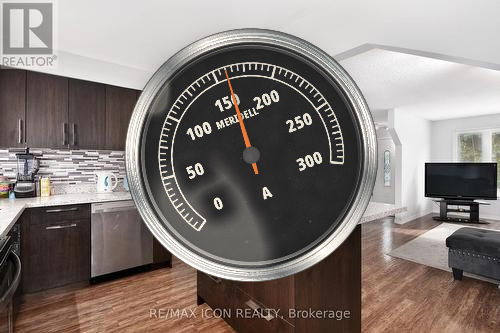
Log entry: 160 A
